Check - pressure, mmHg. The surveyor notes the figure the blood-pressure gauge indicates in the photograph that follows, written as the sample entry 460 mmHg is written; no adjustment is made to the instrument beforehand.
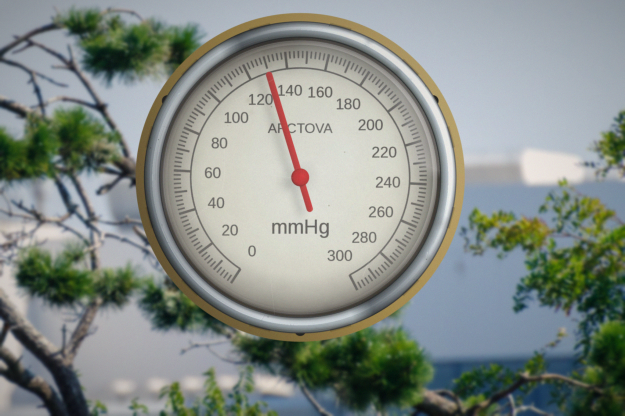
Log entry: 130 mmHg
